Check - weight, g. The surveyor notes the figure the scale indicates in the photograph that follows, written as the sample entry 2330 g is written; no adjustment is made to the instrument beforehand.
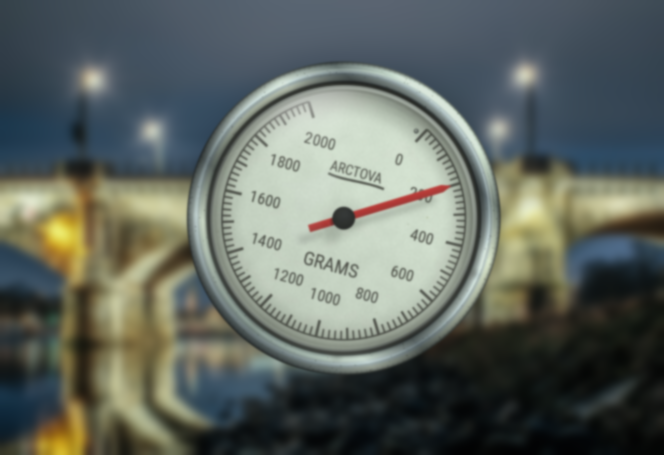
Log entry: 200 g
